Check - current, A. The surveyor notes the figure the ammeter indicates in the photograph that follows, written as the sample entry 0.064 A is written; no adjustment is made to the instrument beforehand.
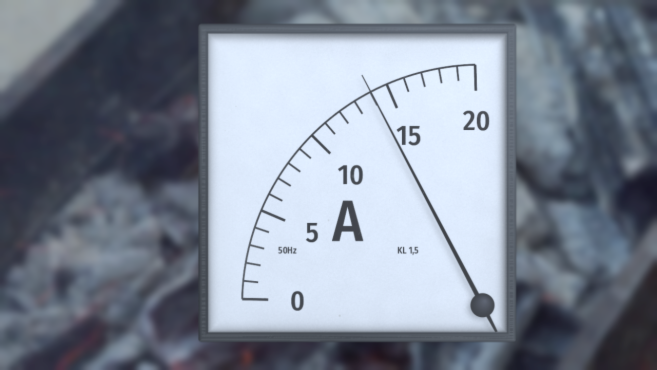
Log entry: 14 A
